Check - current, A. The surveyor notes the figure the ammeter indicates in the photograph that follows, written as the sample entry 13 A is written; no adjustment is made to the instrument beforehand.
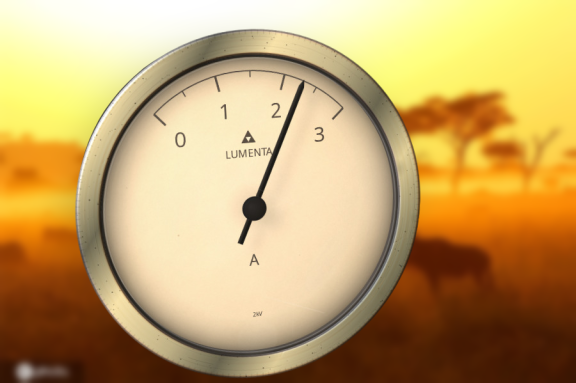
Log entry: 2.25 A
